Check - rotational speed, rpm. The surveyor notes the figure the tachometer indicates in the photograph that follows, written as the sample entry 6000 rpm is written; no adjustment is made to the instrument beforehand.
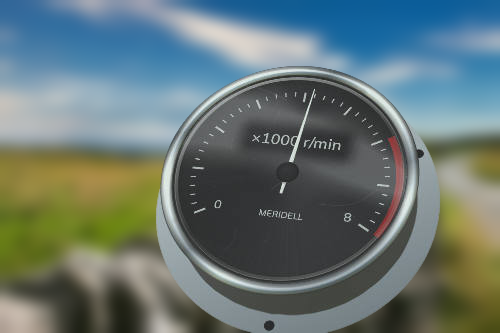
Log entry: 4200 rpm
